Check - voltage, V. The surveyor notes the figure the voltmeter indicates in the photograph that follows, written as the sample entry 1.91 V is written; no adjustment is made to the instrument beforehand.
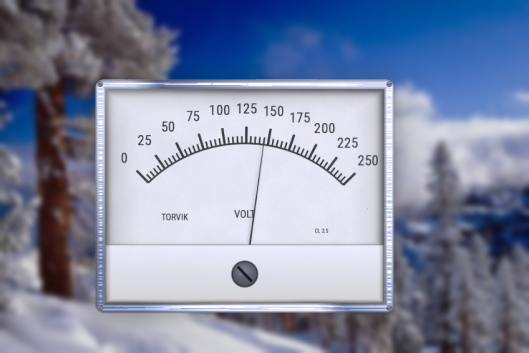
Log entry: 145 V
